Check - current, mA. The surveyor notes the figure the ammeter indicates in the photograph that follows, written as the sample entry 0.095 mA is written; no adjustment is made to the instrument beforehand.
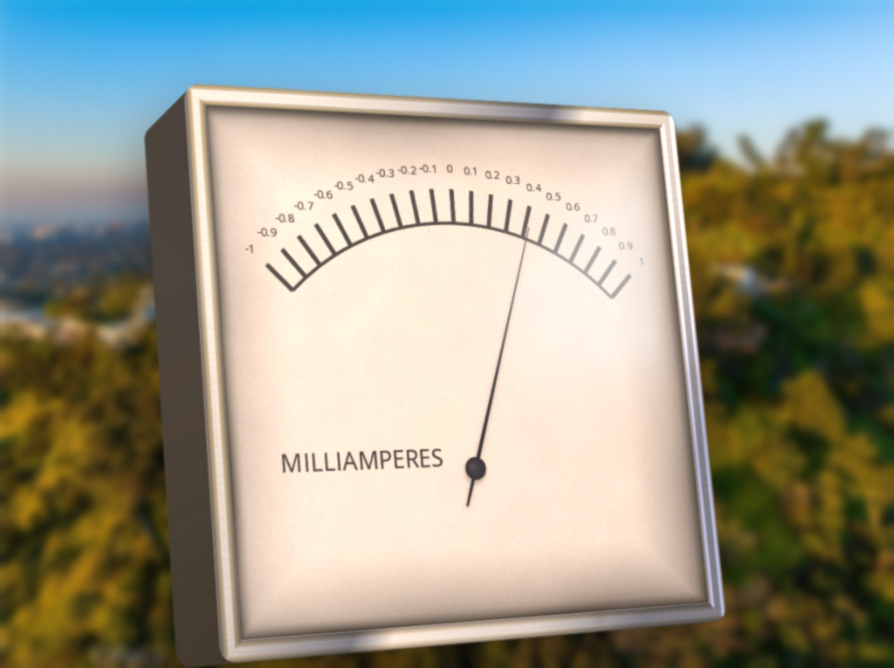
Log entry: 0.4 mA
